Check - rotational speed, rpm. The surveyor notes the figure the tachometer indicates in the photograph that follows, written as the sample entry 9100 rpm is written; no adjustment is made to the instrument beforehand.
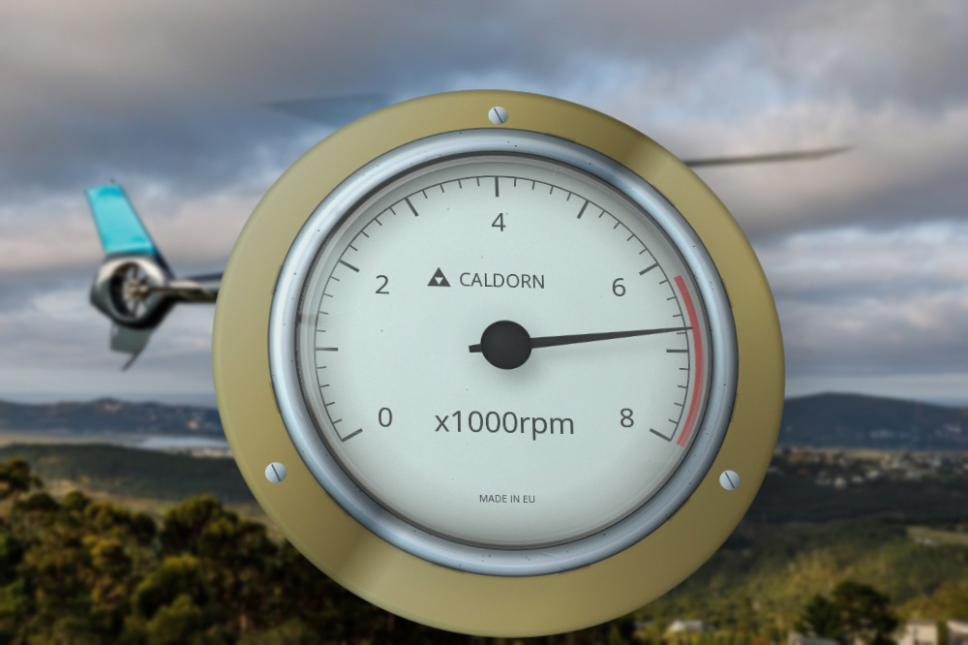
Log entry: 6800 rpm
